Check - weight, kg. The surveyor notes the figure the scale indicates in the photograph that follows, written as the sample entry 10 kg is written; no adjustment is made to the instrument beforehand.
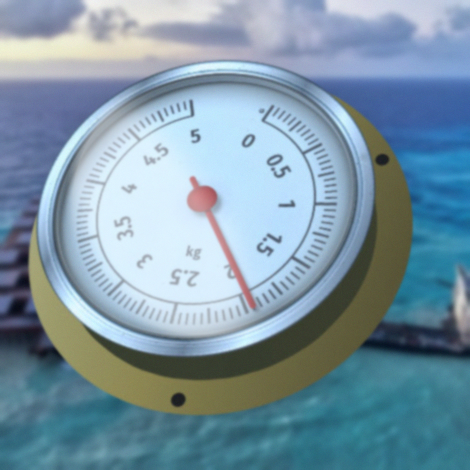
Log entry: 1.95 kg
